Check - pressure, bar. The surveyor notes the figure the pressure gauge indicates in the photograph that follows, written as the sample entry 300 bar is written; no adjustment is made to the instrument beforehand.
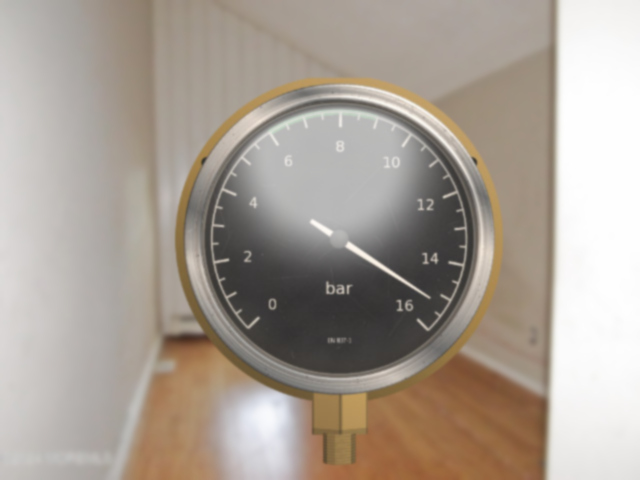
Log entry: 15.25 bar
